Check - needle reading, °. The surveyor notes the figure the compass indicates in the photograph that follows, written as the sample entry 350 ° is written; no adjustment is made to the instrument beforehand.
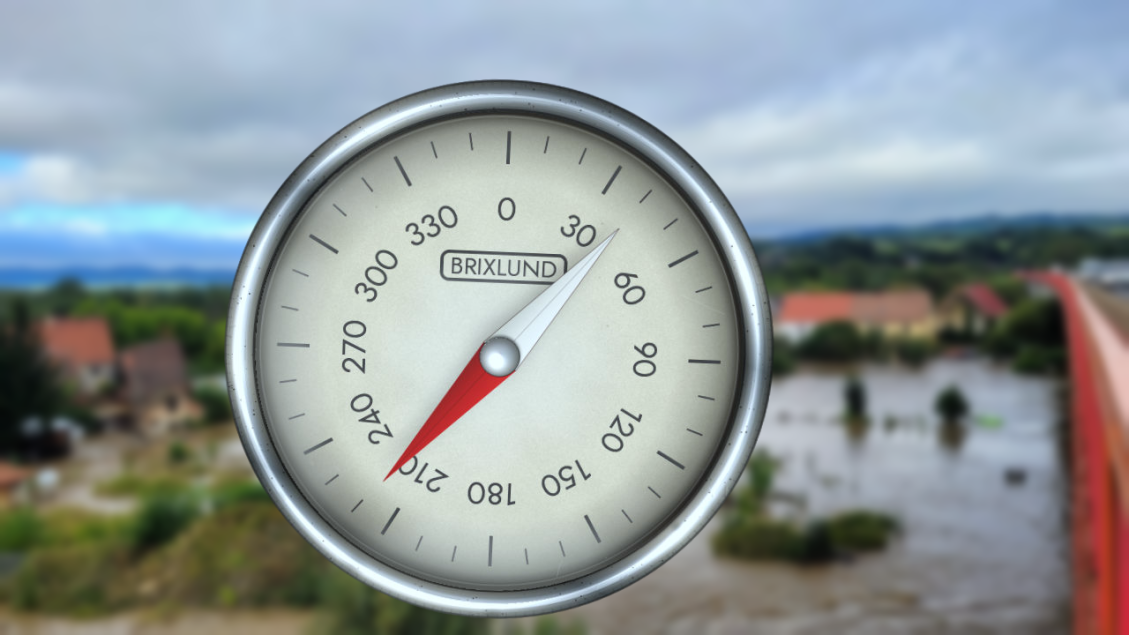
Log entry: 220 °
